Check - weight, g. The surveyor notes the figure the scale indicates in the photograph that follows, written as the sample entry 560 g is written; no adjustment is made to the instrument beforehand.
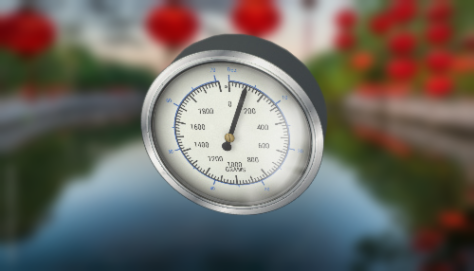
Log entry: 100 g
